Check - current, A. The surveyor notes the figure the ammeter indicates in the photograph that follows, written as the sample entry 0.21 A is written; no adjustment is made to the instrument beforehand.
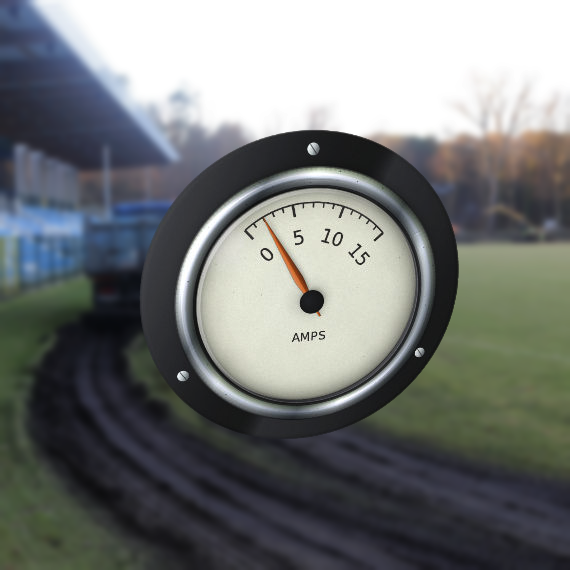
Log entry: 2 A
